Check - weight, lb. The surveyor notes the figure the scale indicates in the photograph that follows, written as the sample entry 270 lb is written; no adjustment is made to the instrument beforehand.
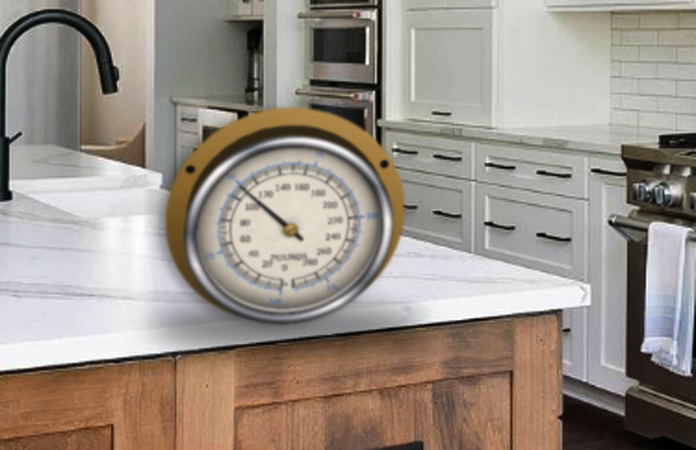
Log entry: 110 lb
